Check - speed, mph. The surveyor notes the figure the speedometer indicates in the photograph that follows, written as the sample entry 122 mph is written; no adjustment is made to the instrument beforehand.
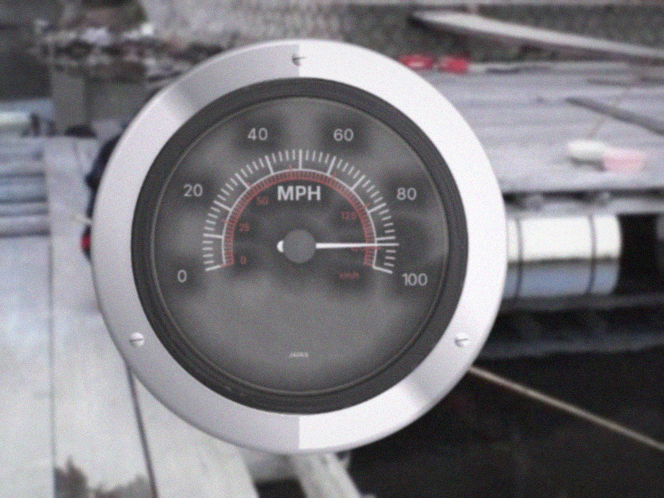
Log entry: 92 mph
